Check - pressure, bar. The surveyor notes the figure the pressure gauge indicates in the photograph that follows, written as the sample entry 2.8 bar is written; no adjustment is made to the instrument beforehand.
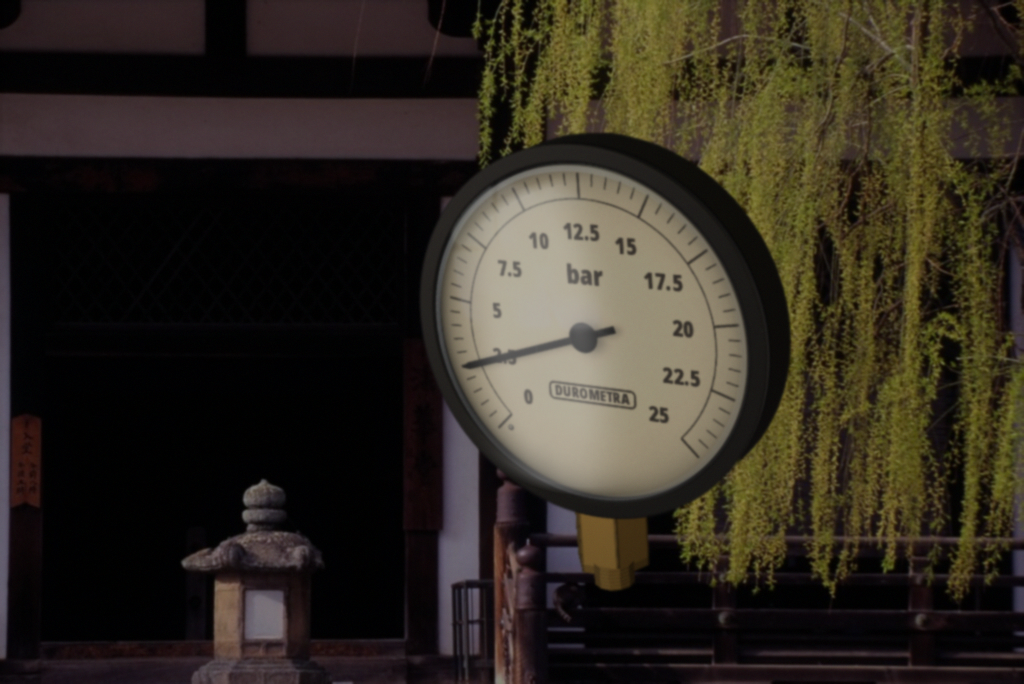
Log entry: 2.5 bar
